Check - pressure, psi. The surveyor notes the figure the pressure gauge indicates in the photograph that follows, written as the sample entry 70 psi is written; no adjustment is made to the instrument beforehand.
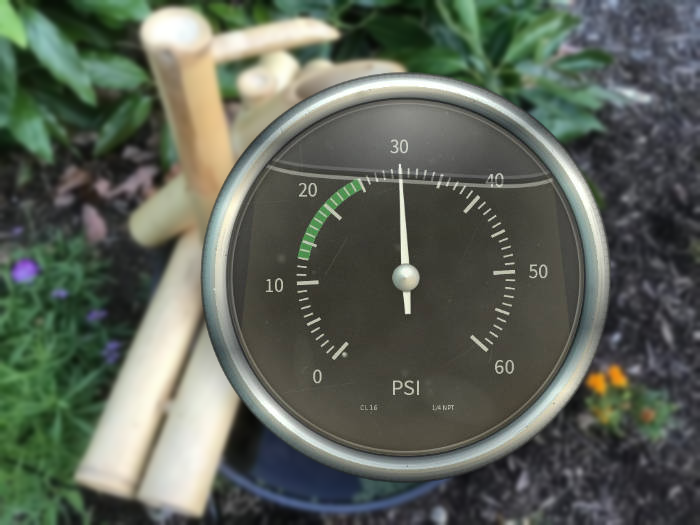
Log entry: 30 psi
